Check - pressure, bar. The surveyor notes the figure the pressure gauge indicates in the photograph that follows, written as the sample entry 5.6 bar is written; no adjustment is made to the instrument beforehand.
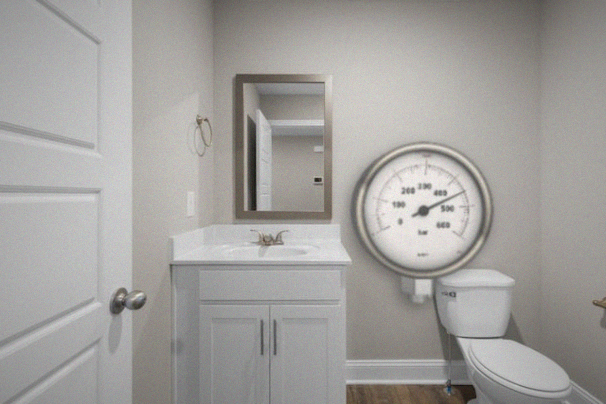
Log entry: 450 bar
